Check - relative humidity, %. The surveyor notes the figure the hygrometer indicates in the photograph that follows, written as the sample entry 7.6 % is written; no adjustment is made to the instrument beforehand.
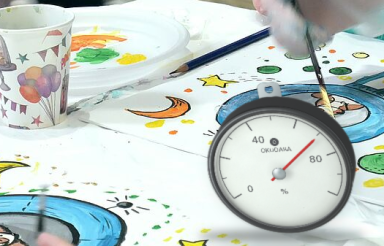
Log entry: 70 %
